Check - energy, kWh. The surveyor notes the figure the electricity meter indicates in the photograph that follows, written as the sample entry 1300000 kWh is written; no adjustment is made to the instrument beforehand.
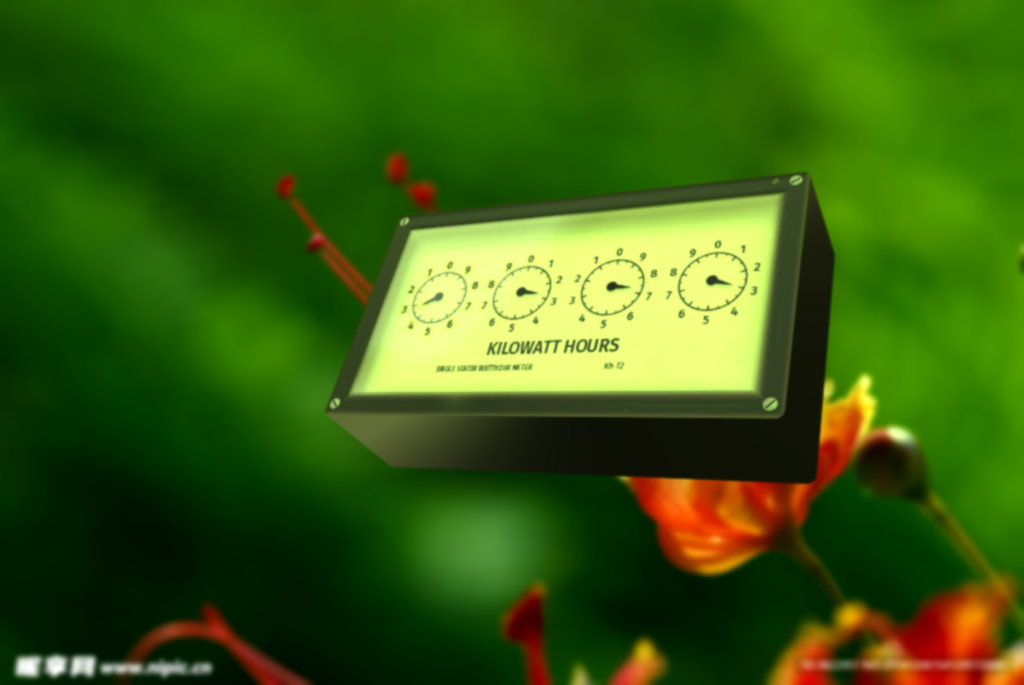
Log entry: 3273 kWh
